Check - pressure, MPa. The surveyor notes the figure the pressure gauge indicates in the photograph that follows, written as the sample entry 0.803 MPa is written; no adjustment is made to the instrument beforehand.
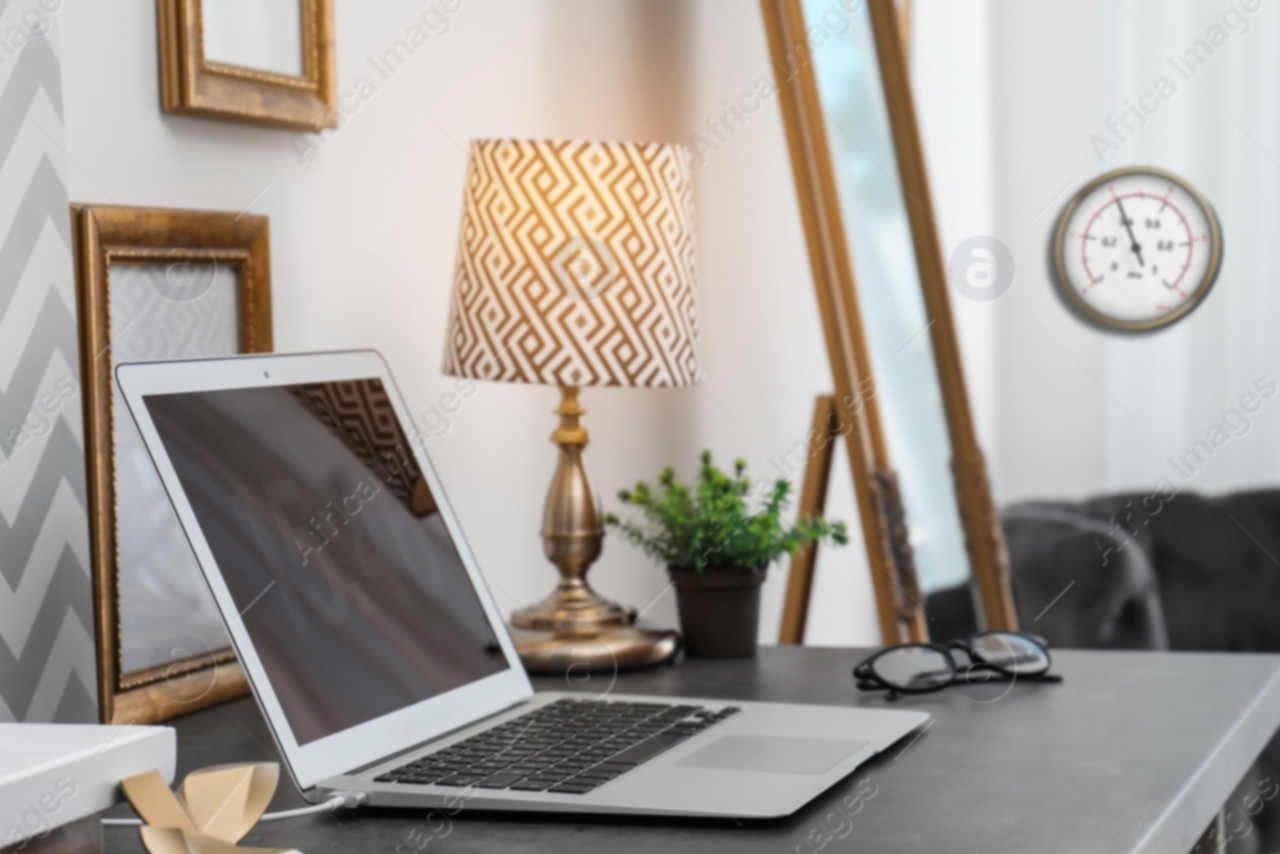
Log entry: 0.4 MPa
